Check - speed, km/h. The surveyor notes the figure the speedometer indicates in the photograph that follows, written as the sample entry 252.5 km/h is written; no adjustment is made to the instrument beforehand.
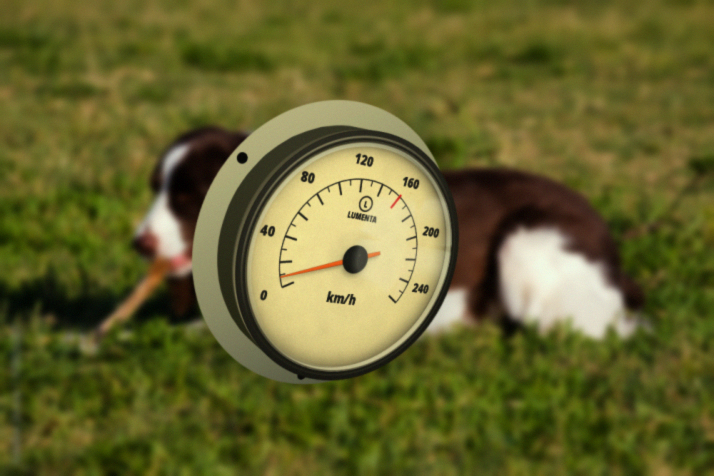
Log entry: 10 km/h
